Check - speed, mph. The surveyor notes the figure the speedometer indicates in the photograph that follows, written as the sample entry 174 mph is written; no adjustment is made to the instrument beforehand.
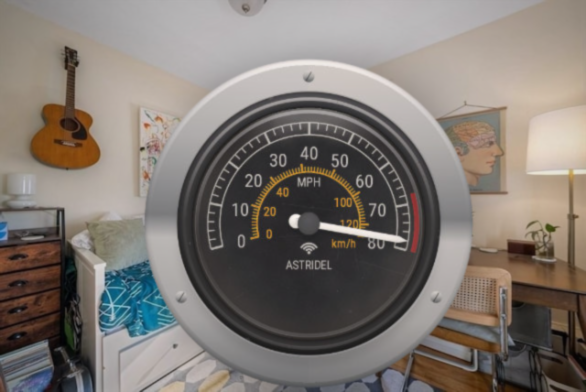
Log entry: 78 mph
